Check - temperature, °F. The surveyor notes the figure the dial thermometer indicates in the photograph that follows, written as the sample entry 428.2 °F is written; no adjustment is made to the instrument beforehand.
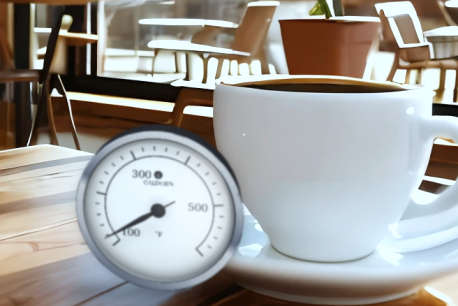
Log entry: 120 °F
